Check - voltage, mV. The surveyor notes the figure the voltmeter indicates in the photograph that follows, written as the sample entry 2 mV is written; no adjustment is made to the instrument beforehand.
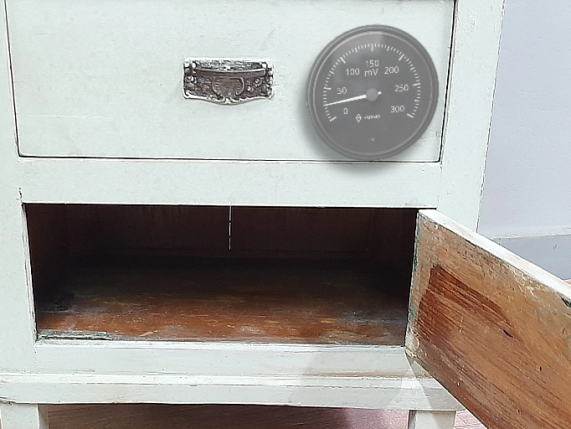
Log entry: 25 mV
